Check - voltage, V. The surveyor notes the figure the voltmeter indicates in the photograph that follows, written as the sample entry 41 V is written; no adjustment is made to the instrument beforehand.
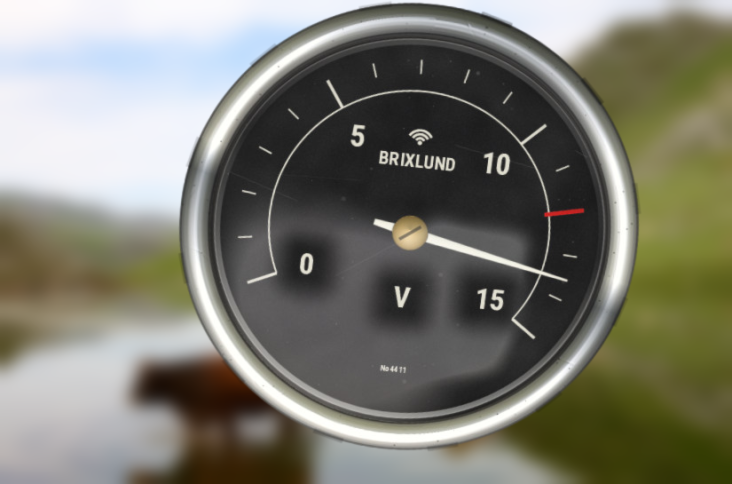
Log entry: 13.5 V
